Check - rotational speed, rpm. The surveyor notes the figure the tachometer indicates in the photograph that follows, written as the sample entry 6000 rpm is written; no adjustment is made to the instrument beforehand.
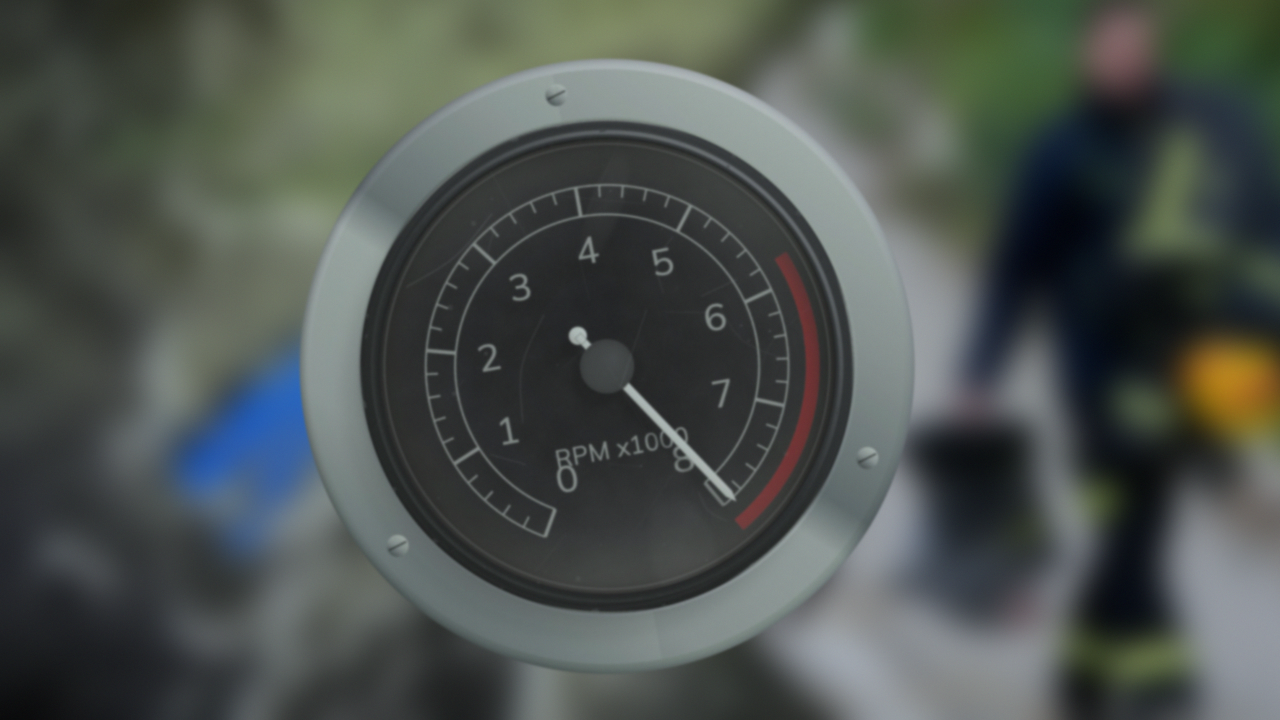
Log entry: 7900 rpm
